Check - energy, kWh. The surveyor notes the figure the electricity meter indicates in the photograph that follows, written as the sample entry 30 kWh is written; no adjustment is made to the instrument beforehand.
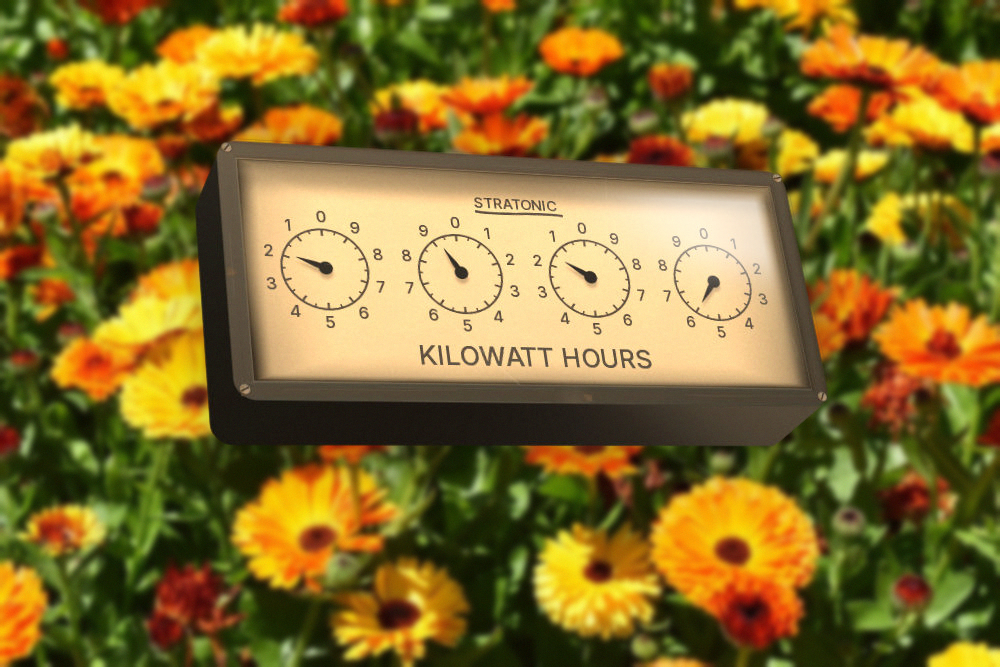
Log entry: 1916 kWh
